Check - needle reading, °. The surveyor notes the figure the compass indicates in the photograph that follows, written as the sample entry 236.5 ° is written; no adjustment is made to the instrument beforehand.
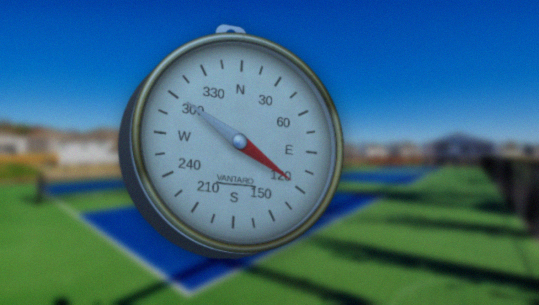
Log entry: 120 °
